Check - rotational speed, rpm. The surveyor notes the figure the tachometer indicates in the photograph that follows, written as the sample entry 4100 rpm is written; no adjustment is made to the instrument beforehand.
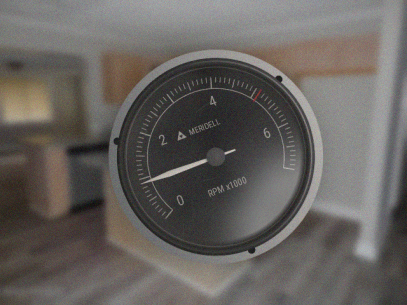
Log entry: 900 rpm
